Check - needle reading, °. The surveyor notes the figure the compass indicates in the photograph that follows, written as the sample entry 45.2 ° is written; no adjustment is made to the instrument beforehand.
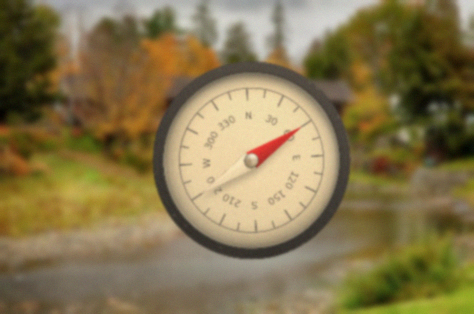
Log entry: 60 °
